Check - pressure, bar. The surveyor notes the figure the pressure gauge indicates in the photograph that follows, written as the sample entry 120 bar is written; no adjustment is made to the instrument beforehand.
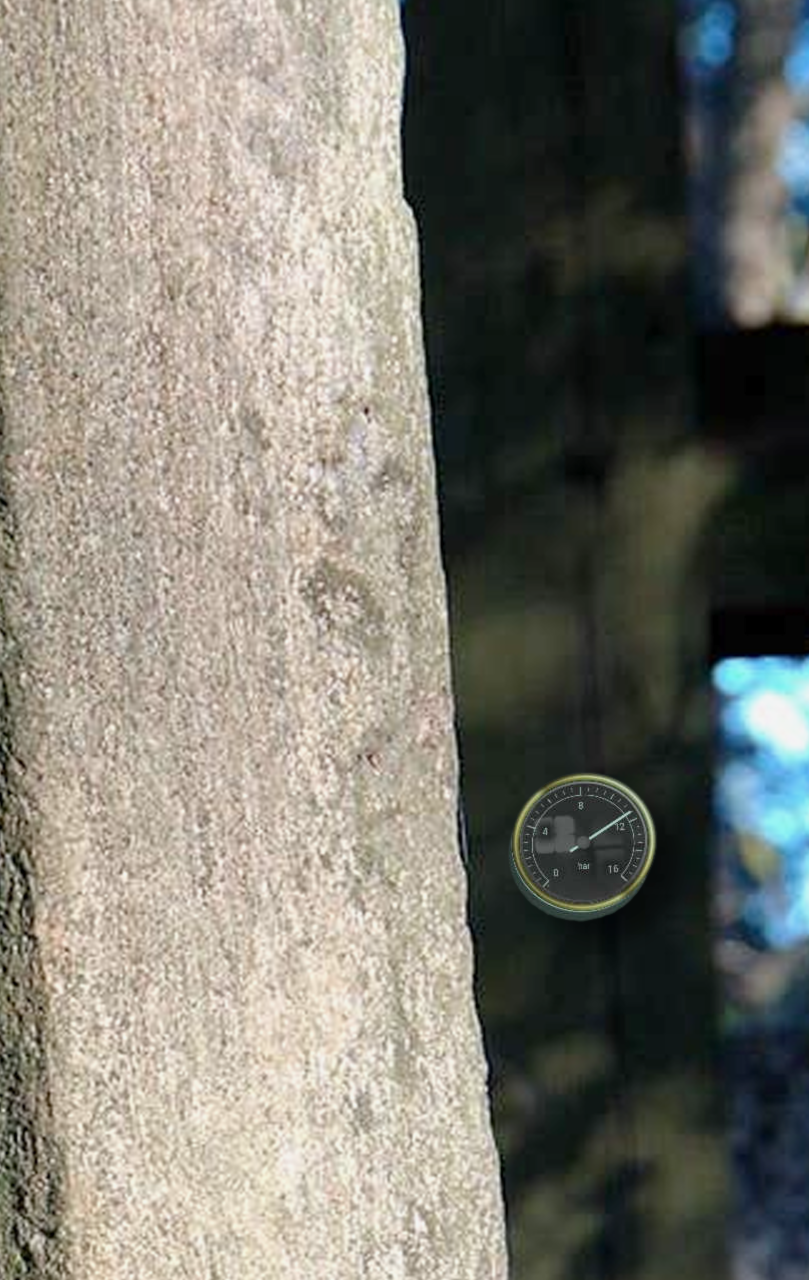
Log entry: 11.5 bar
